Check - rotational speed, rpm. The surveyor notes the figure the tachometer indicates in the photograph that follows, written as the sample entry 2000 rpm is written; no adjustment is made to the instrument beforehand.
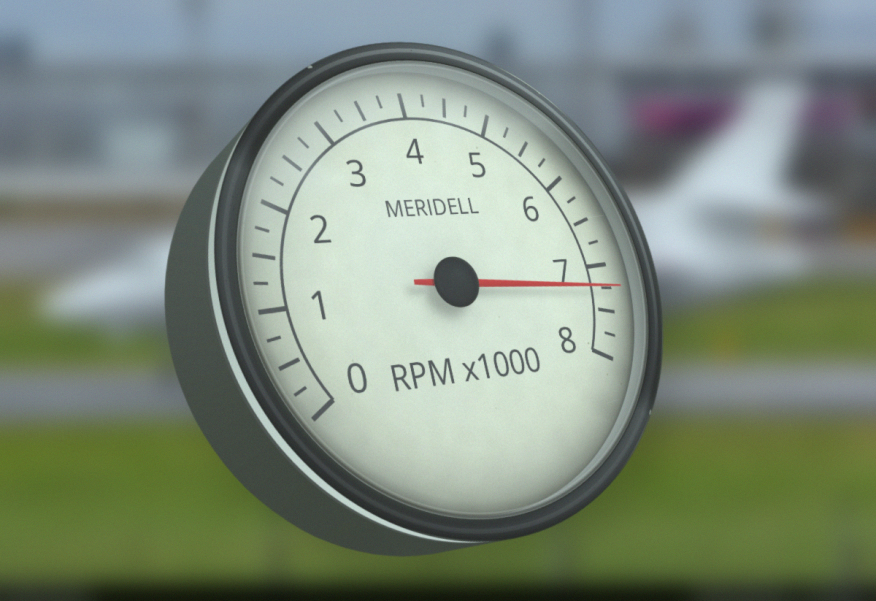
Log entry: 7250 rpm
